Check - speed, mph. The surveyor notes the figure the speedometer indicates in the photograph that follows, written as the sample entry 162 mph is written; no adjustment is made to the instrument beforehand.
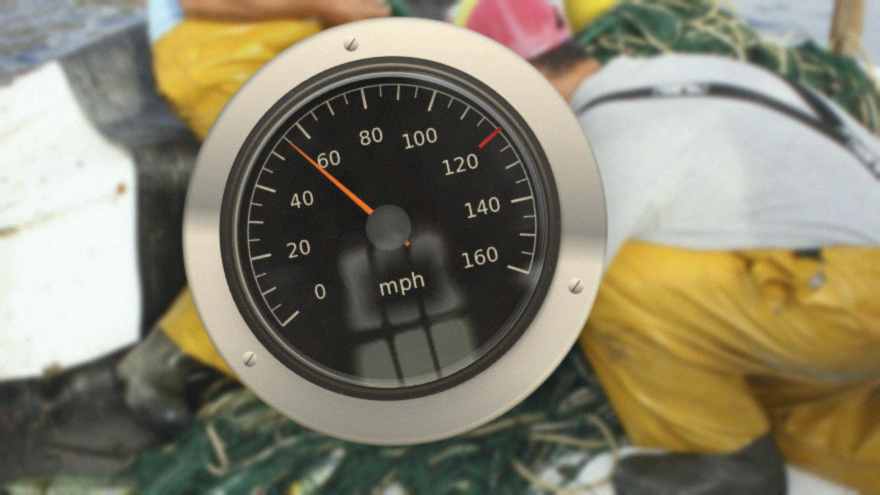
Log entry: 55 mph
